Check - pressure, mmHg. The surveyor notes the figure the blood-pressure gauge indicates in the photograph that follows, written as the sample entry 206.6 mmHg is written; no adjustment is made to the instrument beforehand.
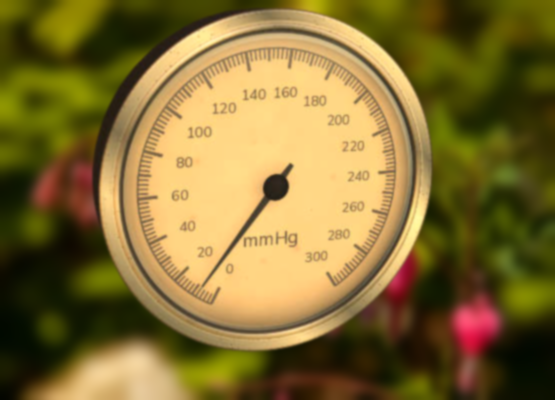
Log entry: 10 mmHg
